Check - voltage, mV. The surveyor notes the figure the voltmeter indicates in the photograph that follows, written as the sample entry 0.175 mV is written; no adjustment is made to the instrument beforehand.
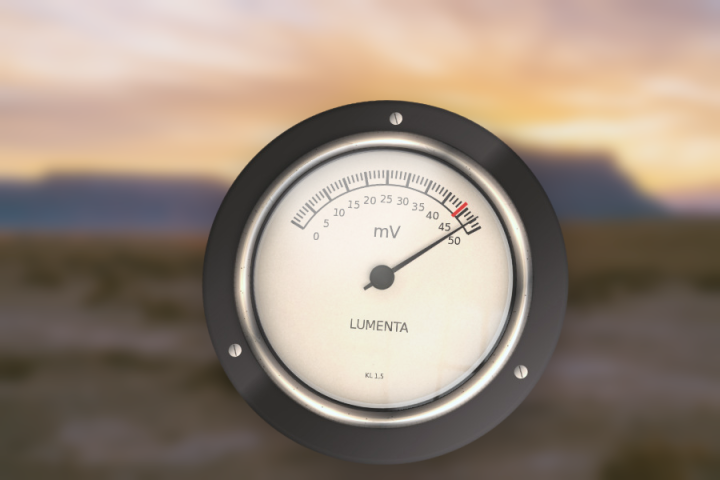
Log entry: 48 mV
